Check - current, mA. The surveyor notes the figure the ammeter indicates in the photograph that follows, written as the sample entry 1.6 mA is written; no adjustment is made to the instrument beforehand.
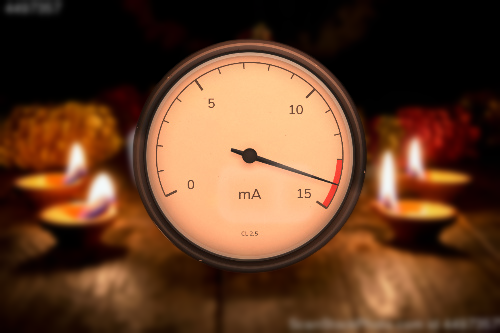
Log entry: 14 mA
